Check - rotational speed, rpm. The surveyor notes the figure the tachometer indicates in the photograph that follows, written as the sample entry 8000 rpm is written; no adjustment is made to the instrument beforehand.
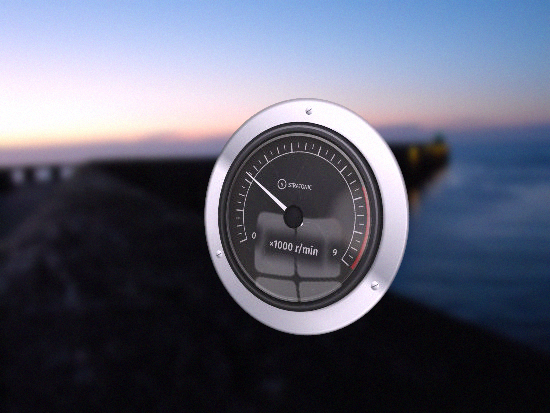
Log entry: 2250 rpm
